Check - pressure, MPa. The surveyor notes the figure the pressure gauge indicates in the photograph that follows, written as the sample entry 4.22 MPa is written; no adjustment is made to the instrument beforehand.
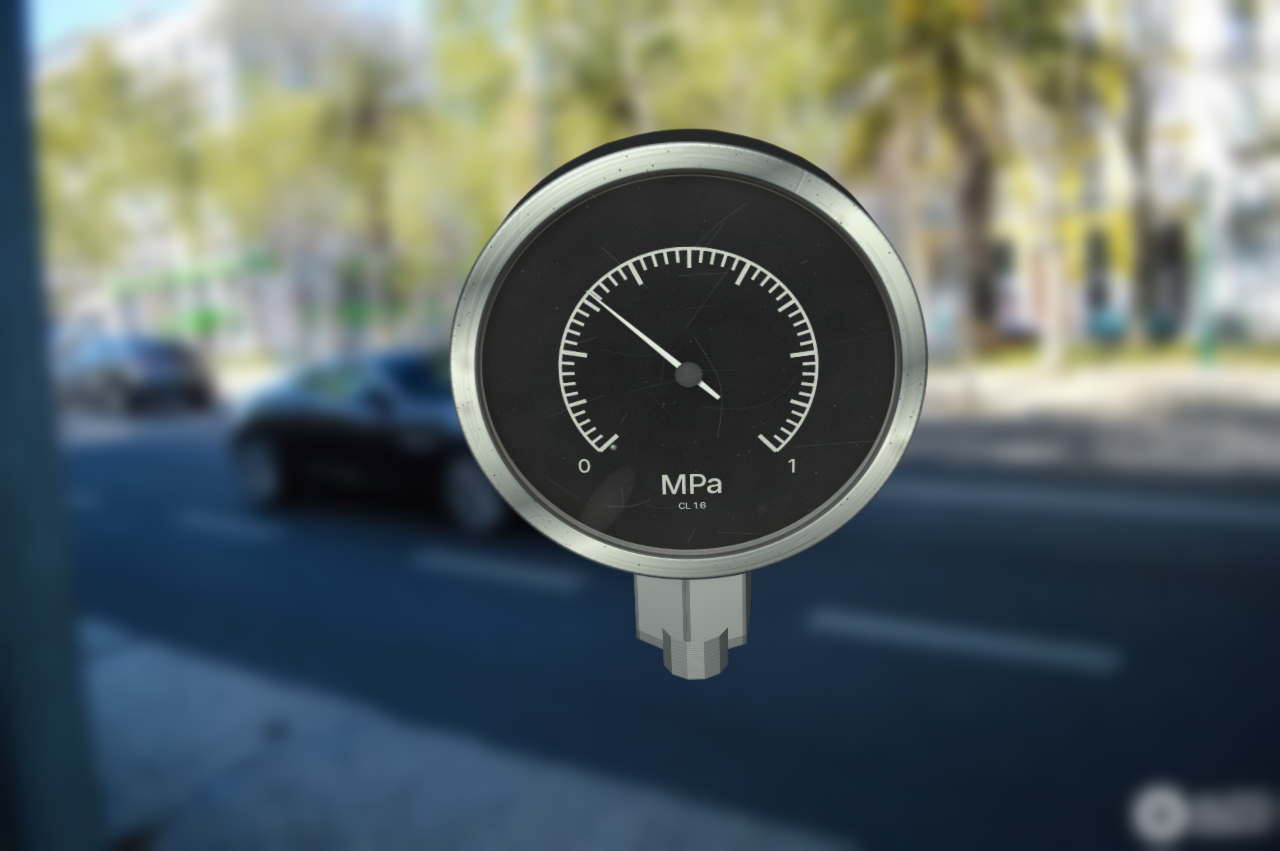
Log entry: 0.32 MPa
